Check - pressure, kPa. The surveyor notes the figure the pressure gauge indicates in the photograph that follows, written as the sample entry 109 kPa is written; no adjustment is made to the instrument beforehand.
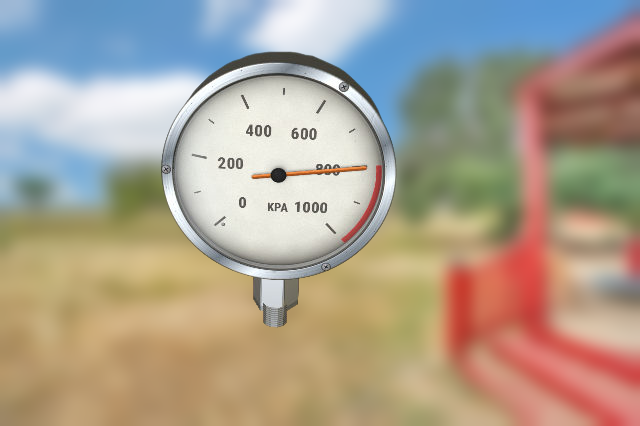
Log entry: 800 kPa
